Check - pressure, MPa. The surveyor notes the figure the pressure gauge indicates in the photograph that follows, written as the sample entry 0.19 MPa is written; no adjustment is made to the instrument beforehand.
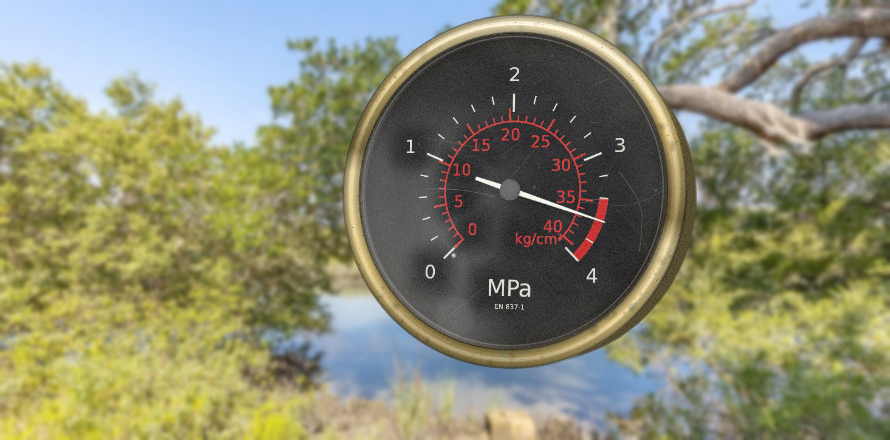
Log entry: 3.6 MPa
